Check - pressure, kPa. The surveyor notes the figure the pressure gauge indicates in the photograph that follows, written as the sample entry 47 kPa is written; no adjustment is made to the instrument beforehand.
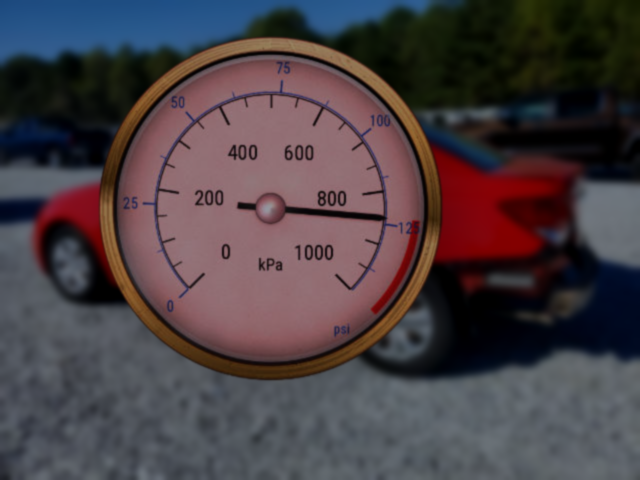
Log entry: 850 kPa
